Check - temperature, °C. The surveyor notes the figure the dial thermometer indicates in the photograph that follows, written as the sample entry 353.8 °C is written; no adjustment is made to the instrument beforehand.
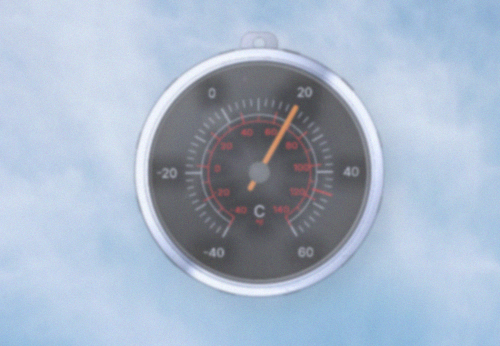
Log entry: 20 °C
